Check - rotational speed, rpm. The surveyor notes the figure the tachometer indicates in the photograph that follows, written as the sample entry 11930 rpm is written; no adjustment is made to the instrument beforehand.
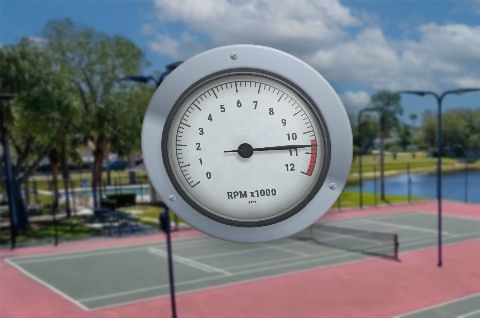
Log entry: 10600 rpm
